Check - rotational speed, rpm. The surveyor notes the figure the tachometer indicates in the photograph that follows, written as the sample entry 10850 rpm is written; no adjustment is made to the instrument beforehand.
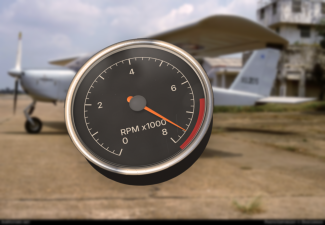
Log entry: 7600 rpm
